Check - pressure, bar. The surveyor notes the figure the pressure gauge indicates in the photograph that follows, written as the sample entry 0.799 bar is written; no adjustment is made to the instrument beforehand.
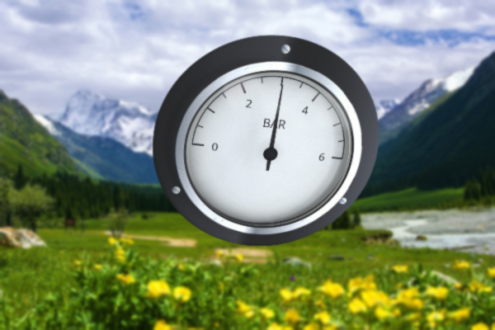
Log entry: 3 bar
